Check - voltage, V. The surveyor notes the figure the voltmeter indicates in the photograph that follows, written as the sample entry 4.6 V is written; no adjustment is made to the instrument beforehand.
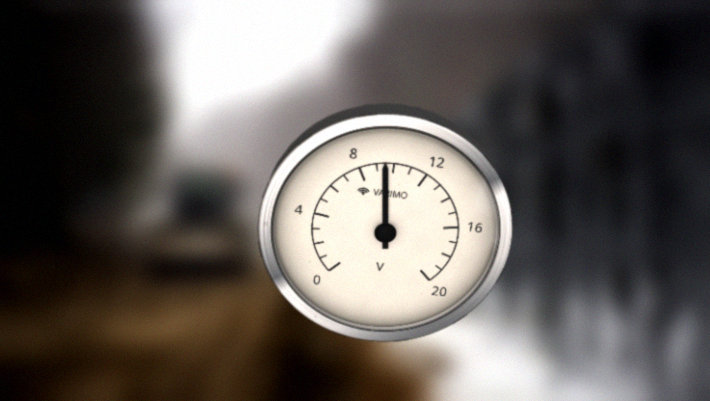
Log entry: 9.5 V
